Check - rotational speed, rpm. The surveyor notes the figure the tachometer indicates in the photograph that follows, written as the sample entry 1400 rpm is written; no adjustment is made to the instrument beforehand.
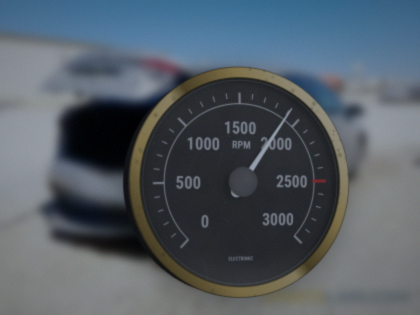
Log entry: 1900 rpm
